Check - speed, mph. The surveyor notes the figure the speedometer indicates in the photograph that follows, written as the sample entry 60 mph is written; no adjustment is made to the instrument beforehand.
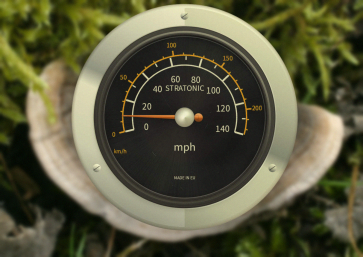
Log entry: 10 mph
